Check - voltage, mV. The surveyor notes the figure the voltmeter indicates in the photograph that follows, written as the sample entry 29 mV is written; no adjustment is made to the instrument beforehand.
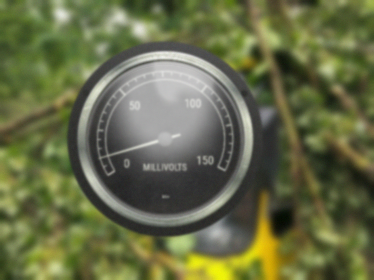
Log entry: 10 mV
